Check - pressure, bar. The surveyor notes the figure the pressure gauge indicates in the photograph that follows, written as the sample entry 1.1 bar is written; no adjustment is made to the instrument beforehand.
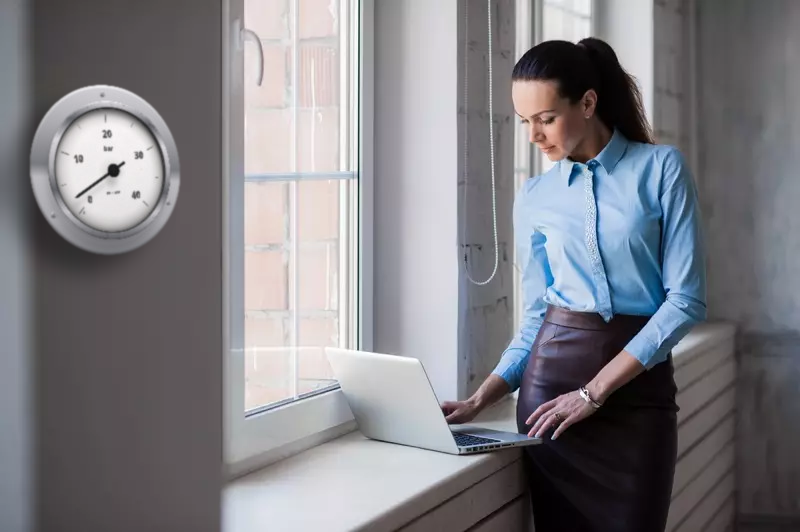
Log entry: 2.5 bar
